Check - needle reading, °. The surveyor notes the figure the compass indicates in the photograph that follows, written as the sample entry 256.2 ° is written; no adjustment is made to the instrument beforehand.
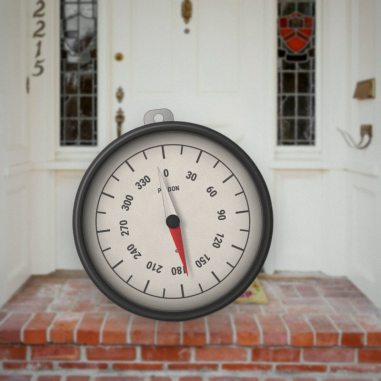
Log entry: 172.5 °
